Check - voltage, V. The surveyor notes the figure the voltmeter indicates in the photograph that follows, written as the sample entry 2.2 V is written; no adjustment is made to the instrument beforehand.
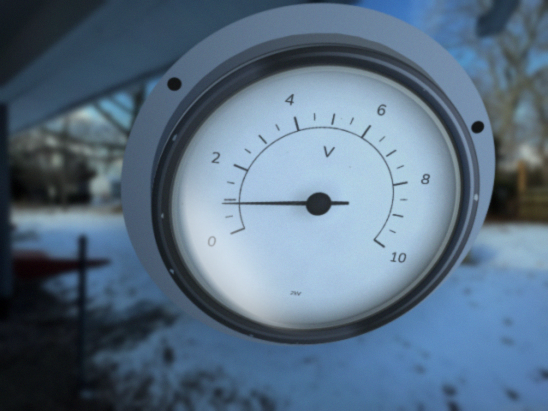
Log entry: 1 V
